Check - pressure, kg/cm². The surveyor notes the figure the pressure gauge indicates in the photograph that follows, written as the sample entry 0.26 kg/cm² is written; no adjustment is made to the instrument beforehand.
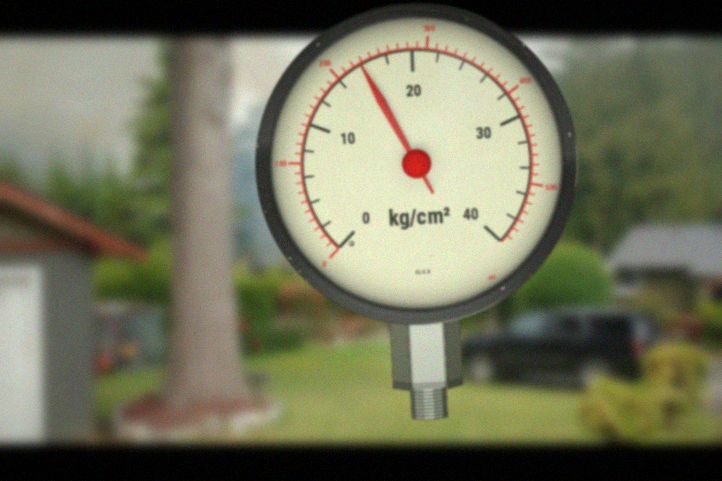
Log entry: 16 kg/cm²
